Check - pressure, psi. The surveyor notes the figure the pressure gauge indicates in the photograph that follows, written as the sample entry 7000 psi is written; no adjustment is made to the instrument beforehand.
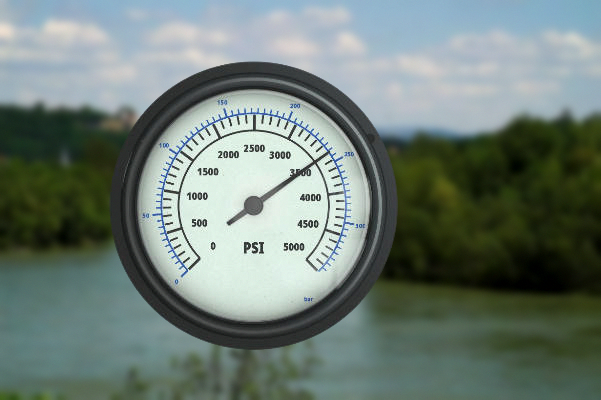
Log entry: 3500 psi
